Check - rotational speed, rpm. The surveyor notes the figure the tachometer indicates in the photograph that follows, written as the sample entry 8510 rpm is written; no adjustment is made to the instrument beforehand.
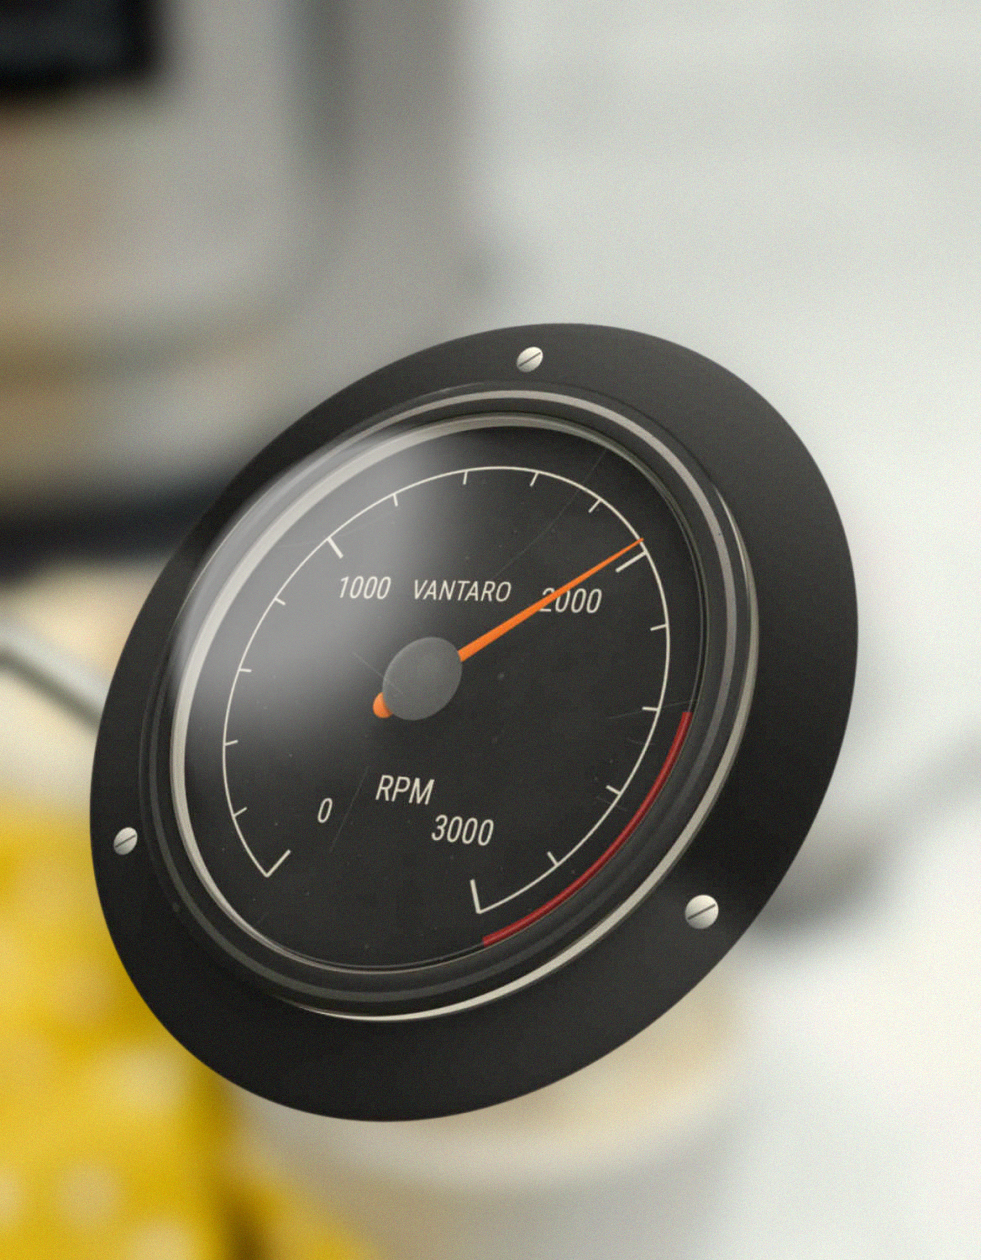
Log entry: 2000 rpm
